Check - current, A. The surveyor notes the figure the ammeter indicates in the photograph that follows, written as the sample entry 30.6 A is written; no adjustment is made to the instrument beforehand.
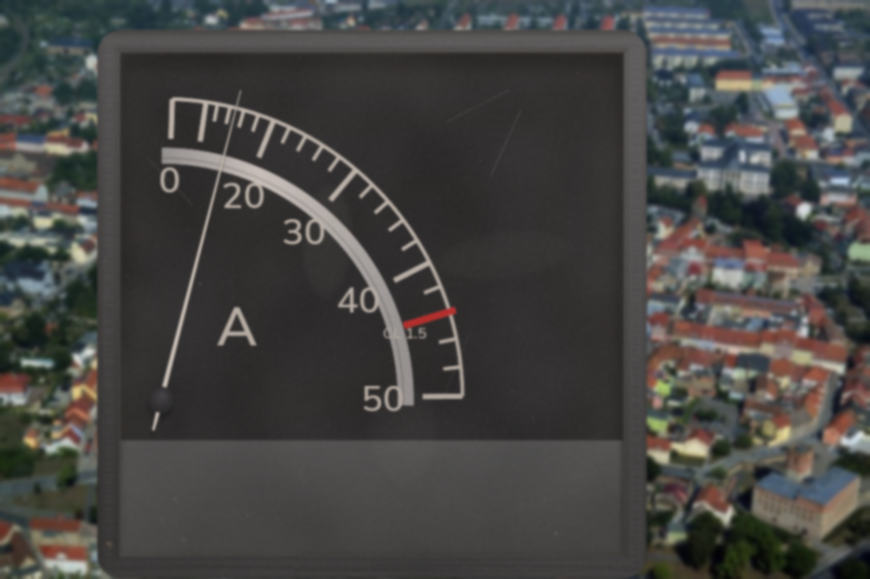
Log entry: 15 A
